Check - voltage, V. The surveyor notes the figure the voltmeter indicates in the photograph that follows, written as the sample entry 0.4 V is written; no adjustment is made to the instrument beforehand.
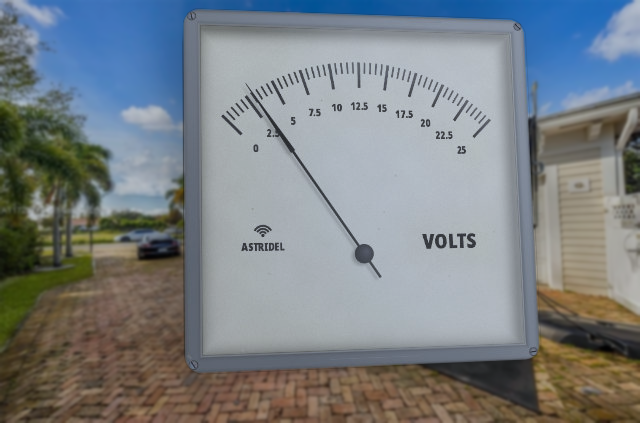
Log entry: 3 V
